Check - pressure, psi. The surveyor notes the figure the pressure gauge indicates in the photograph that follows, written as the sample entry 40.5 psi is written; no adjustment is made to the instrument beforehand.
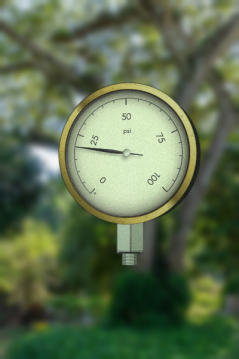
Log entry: 20 psi
